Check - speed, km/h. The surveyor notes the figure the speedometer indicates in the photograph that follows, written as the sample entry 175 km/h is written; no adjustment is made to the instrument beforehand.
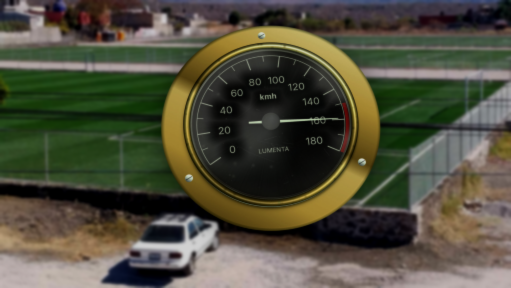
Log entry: 160 km/h
